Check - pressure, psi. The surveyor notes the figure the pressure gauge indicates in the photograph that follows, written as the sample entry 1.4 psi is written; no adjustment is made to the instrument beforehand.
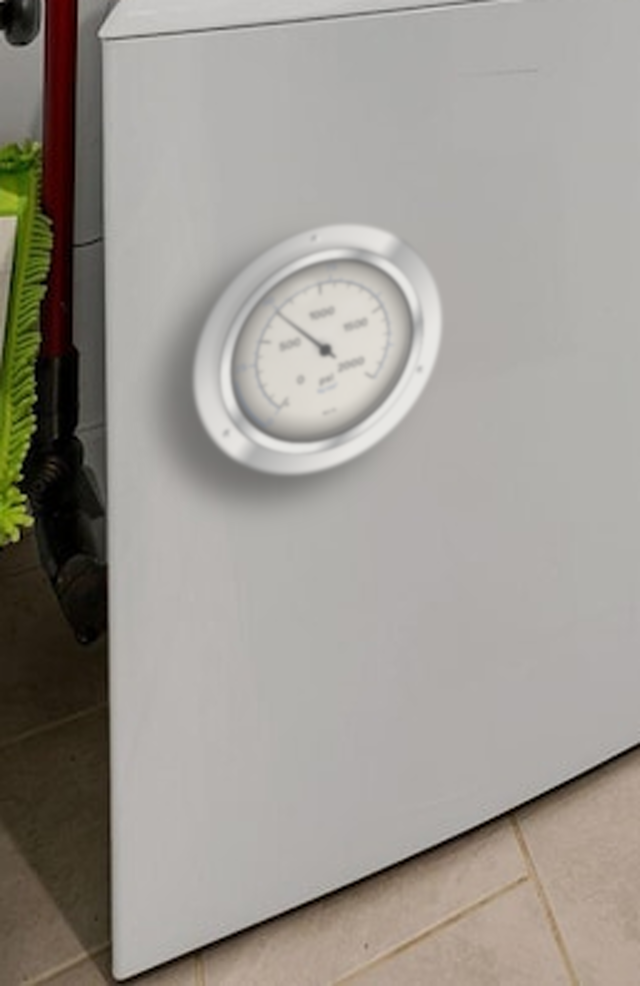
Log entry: 700 psi
